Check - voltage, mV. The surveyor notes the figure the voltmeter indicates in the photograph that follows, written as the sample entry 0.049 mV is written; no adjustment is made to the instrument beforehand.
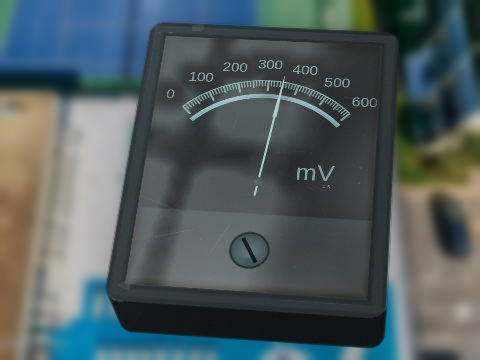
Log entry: 350 mV
